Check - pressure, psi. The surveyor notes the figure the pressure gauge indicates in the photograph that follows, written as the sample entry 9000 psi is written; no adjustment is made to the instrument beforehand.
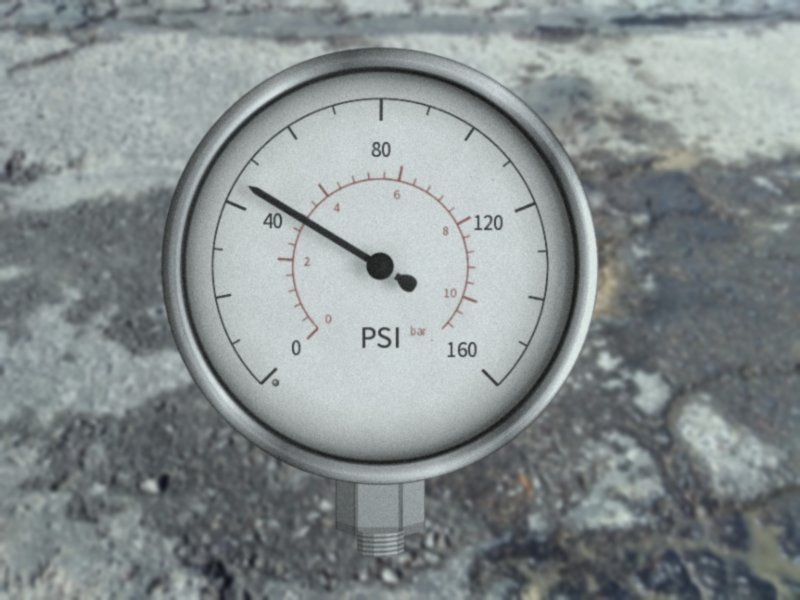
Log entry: 45 psi
